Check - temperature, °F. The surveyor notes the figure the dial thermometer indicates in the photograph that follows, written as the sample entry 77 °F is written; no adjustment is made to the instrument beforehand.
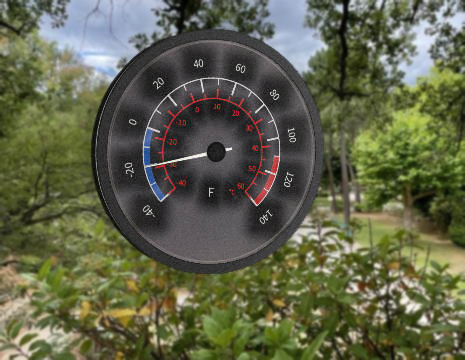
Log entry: -20 °F
